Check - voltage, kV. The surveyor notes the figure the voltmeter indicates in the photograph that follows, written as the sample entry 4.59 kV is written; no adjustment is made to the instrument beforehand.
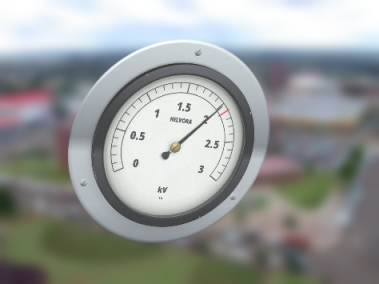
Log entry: 2 kV
